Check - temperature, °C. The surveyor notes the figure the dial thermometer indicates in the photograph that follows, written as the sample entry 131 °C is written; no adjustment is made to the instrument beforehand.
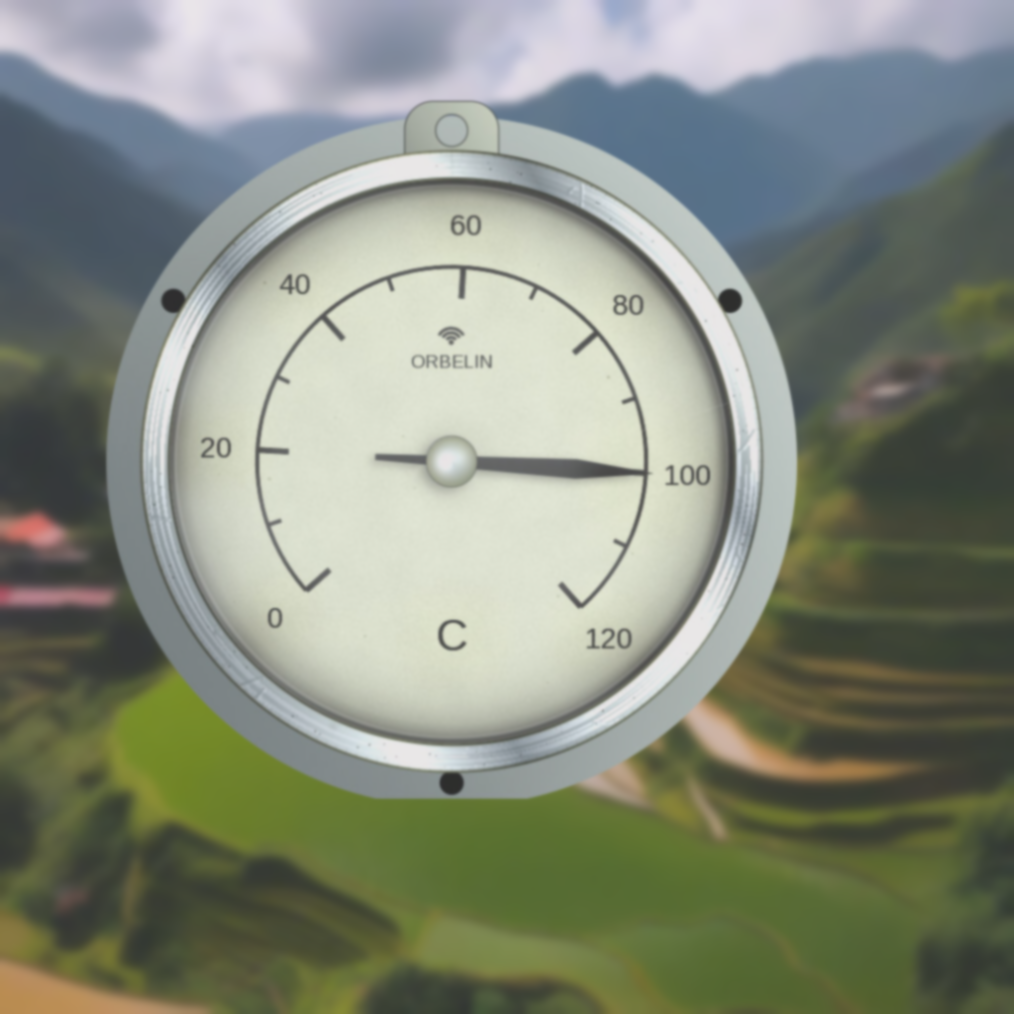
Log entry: 100 °C
